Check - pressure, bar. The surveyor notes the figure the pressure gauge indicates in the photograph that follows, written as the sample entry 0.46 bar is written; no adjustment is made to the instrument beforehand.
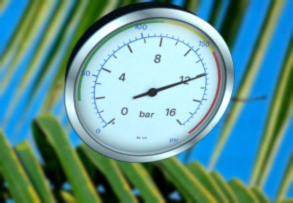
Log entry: 12 bar
